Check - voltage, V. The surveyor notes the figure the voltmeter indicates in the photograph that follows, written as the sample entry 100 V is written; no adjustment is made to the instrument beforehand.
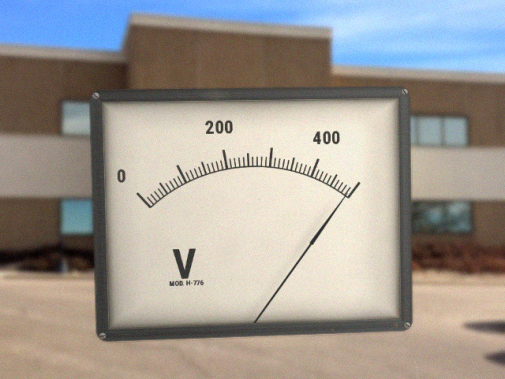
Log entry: 490 V
